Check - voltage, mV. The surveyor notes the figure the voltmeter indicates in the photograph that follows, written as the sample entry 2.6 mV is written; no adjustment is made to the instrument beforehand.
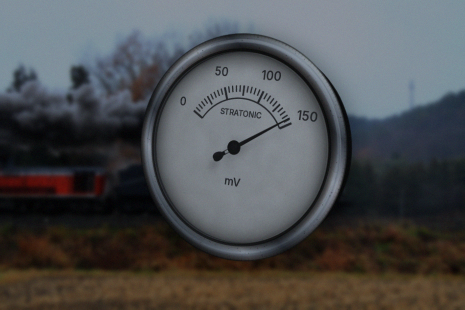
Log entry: 145 mV
